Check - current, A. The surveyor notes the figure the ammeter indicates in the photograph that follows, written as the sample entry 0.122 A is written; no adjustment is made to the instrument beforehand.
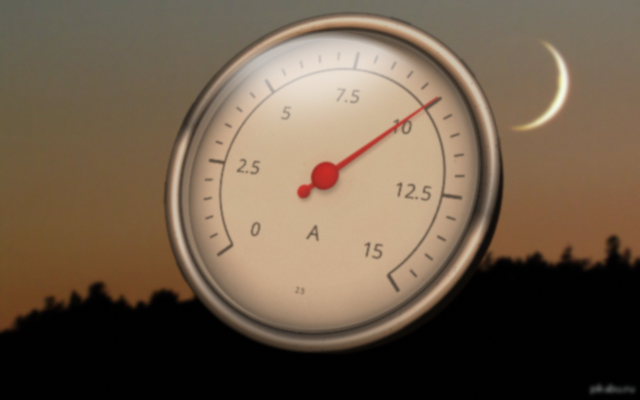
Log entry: 10 A
